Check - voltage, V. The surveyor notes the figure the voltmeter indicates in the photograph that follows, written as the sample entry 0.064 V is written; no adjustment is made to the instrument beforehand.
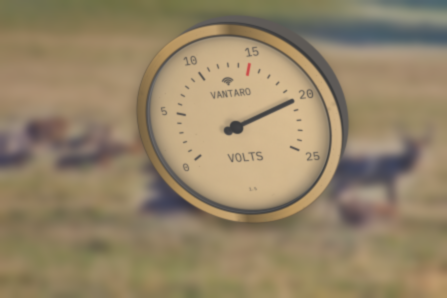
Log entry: 20 V
